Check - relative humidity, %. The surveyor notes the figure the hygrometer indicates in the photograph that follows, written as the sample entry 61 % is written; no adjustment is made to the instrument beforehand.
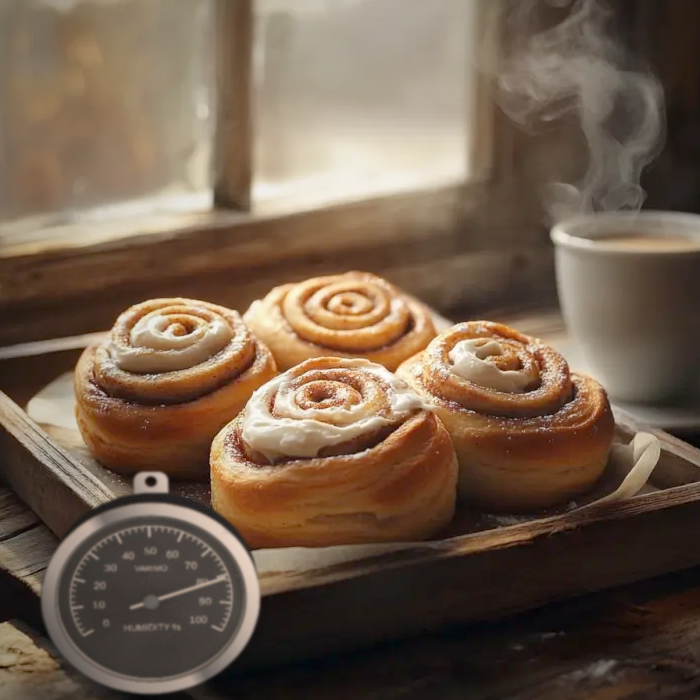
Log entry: 80 %
